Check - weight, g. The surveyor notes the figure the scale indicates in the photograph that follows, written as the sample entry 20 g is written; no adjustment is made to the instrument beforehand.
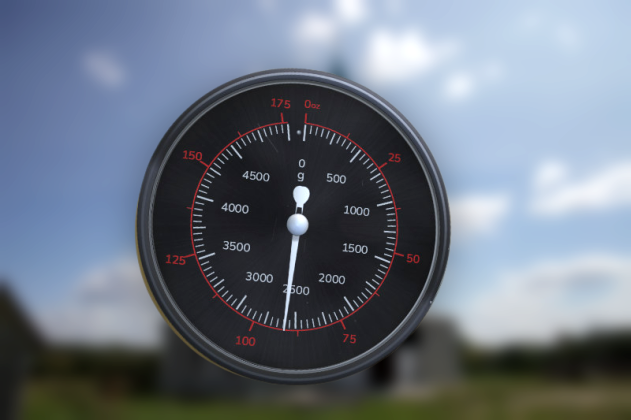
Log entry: 2600 g
